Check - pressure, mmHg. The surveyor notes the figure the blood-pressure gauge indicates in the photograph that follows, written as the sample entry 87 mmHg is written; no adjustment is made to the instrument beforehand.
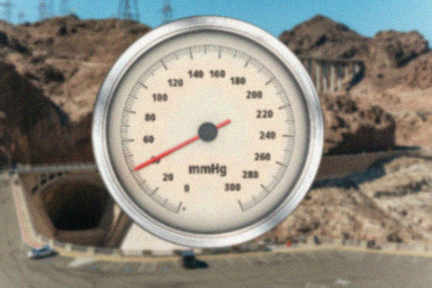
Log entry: 40 mmHg
